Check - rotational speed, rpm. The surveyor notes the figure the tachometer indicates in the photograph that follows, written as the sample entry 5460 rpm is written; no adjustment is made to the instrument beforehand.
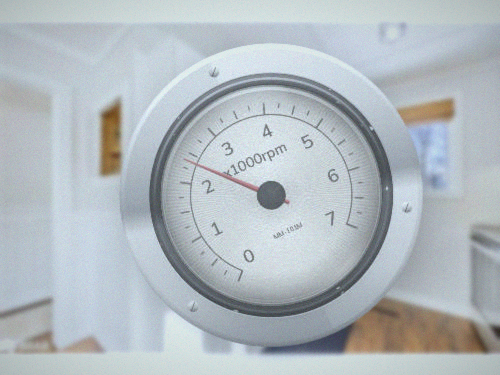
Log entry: 2375 rpm
